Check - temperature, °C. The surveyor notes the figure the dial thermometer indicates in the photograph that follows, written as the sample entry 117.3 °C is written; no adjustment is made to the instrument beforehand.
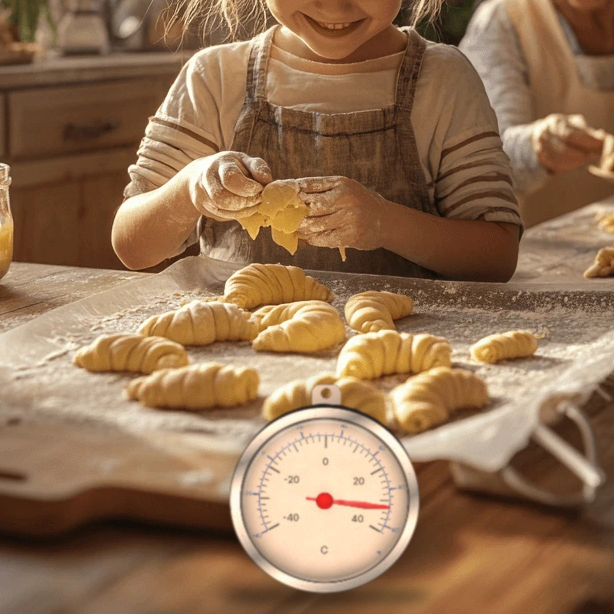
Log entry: 32 °C
